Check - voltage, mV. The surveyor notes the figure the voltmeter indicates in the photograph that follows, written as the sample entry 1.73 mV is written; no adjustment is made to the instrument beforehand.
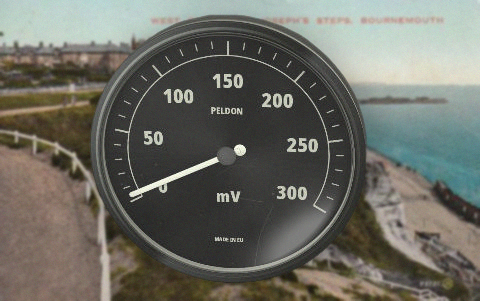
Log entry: 5 mV
